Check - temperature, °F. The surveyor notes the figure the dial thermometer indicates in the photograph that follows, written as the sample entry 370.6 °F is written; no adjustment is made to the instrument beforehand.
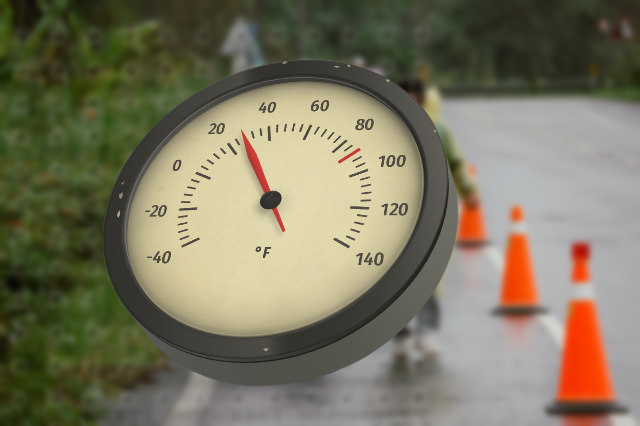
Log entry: 28 °F
